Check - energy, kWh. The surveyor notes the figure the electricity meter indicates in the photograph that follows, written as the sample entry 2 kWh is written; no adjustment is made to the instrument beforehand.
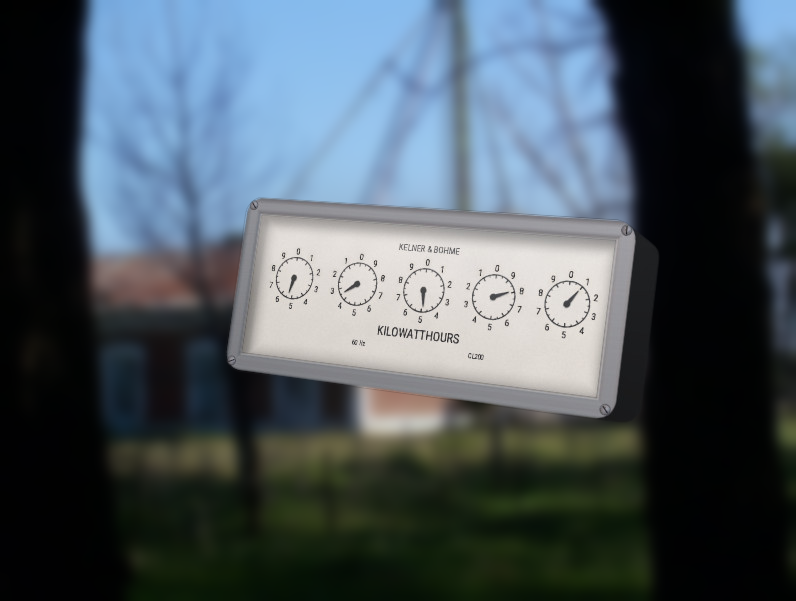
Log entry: 53481 kWh
